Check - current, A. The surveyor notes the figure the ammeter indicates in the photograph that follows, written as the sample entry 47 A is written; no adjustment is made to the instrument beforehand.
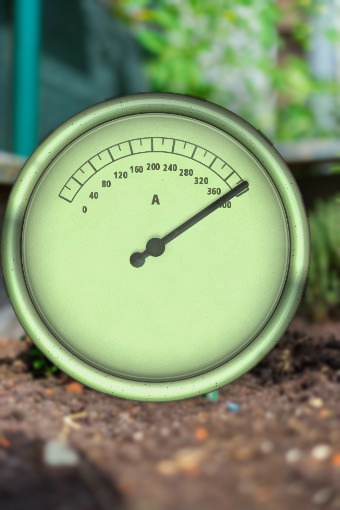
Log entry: 390 A
